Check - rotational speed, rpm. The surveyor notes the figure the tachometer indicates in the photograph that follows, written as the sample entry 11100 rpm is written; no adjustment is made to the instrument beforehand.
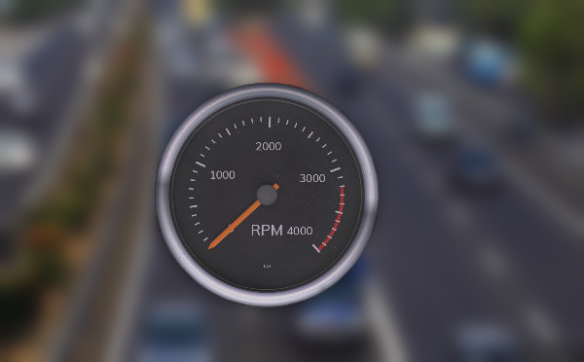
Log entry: 0 rpm
